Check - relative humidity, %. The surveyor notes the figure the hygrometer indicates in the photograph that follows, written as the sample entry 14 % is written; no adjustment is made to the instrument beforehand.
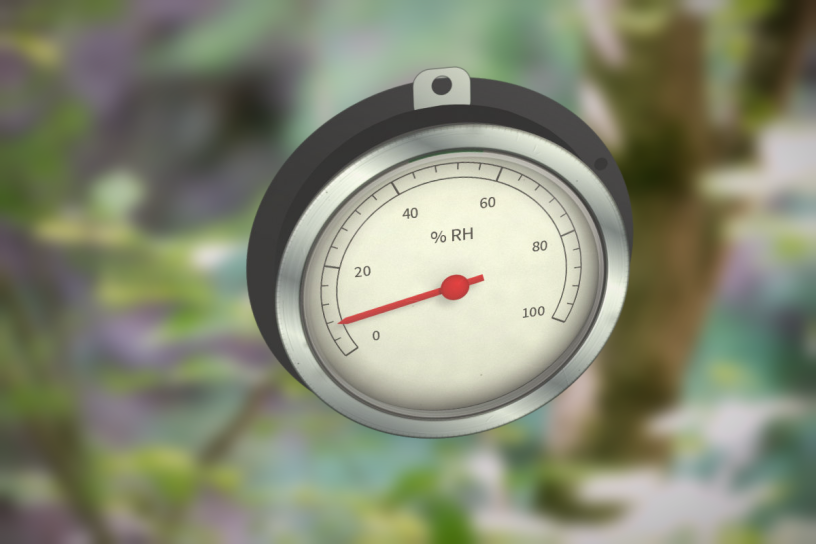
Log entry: 8 %
